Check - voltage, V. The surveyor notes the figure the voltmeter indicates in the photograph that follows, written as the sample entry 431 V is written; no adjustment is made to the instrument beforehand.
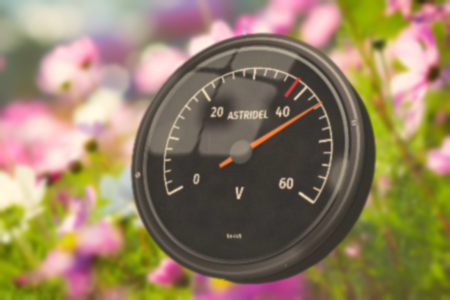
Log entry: 44 V
